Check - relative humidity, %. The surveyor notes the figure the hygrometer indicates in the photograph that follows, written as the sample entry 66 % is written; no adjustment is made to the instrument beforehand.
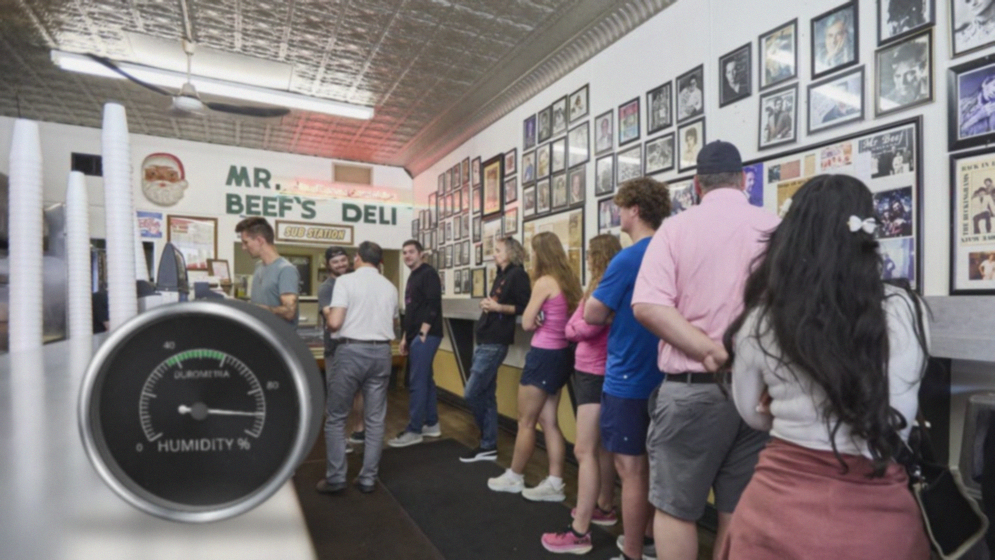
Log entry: 90 %
